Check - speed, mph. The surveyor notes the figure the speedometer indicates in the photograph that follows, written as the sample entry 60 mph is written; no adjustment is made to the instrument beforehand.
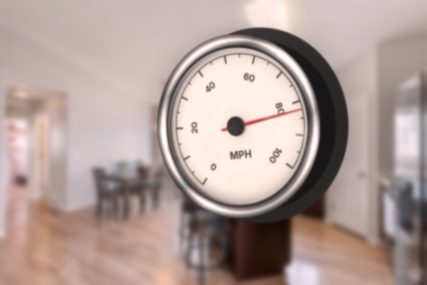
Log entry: 82.5 mph
